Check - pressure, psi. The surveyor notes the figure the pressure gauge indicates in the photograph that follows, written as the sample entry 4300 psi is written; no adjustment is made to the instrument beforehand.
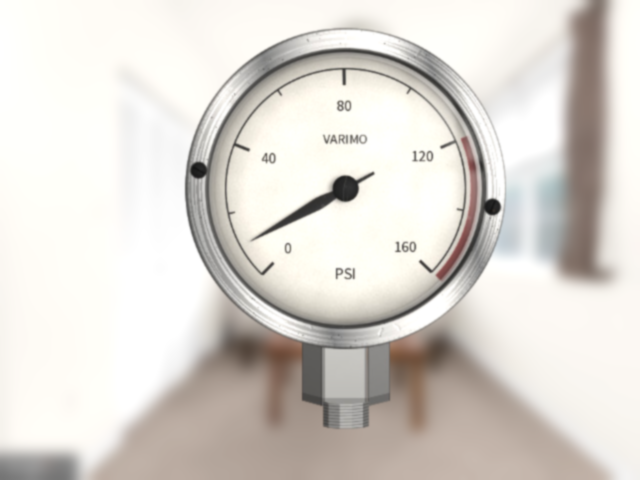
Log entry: 10 psi
